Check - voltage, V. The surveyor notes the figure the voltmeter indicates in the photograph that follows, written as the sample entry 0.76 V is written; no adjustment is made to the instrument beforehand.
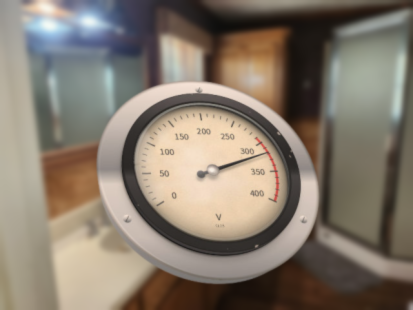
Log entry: 320 V
